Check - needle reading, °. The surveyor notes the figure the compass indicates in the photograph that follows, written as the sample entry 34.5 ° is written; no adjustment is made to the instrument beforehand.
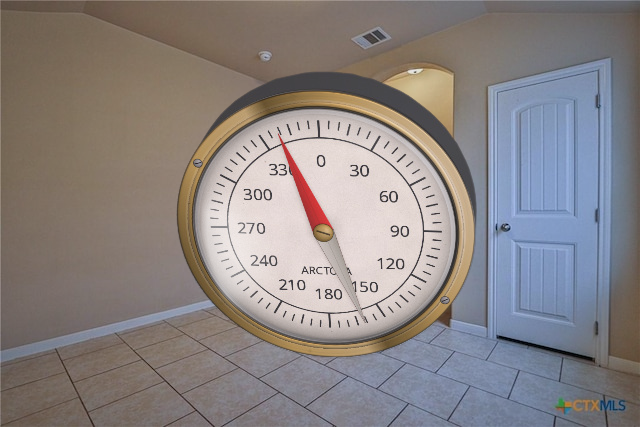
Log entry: 340 °
